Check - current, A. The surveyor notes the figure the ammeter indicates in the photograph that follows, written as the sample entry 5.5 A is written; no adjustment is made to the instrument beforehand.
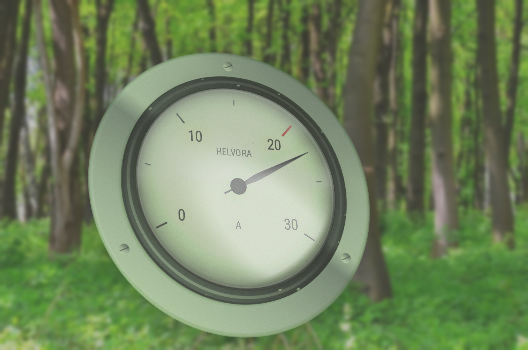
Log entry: 22.5 A
